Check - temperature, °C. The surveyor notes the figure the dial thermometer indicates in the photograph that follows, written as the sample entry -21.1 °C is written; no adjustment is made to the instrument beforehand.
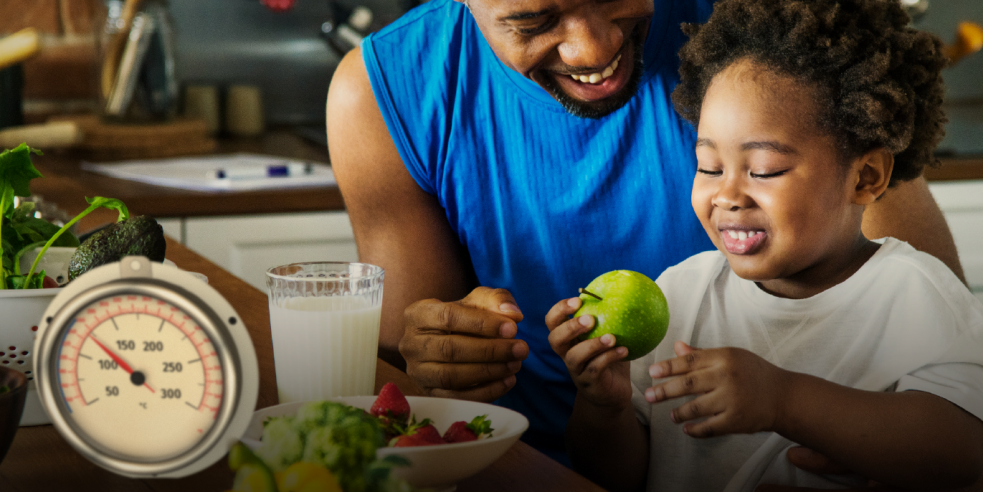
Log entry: 125 °C
